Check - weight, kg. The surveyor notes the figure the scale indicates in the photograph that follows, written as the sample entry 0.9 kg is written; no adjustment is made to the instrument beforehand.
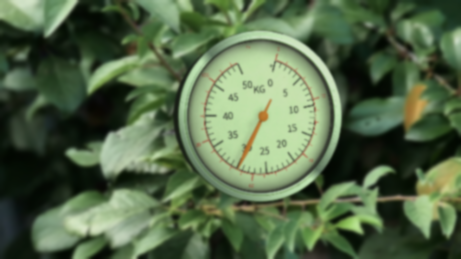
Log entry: 30 kg
